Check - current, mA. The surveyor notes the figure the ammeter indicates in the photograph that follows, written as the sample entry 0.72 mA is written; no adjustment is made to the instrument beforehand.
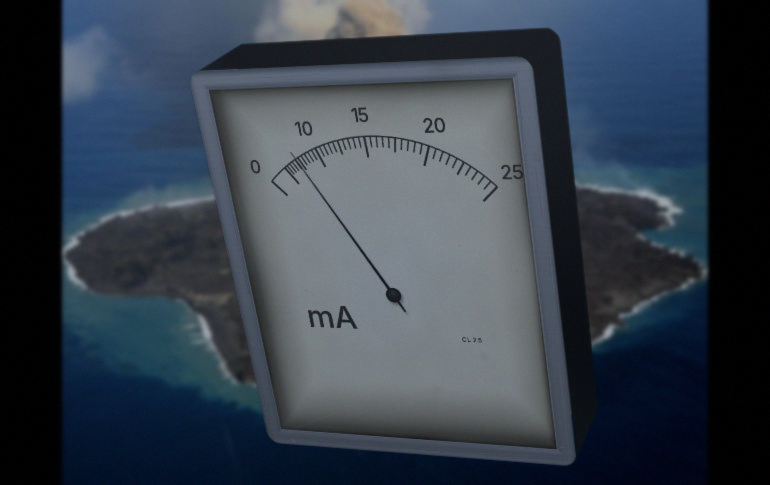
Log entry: 7.5 mA
